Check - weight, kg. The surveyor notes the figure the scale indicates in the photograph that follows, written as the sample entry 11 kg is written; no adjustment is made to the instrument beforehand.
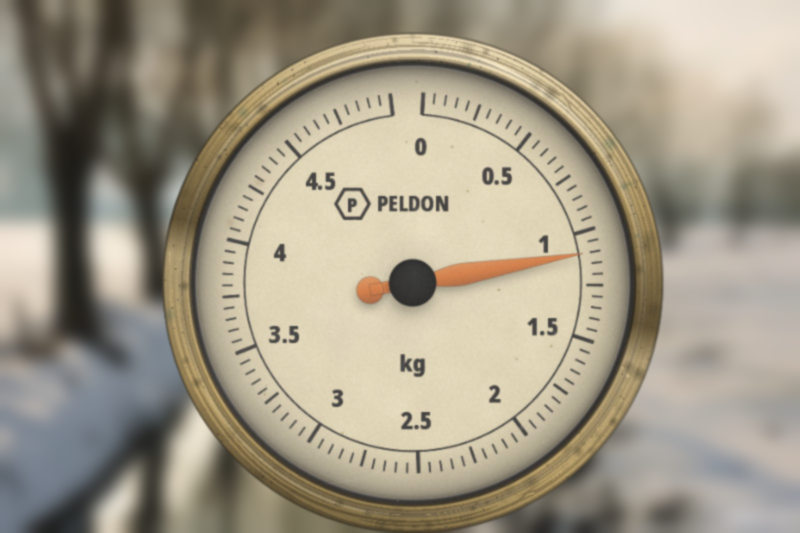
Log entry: 1.1 kg
